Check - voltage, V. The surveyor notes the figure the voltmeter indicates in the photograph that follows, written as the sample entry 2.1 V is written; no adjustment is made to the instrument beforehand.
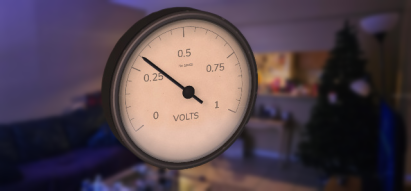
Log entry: 0.3 V
